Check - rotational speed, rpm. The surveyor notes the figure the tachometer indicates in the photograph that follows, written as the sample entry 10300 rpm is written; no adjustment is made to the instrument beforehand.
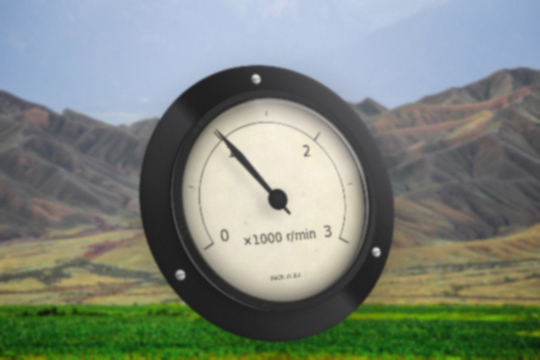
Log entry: 1000 rpm
